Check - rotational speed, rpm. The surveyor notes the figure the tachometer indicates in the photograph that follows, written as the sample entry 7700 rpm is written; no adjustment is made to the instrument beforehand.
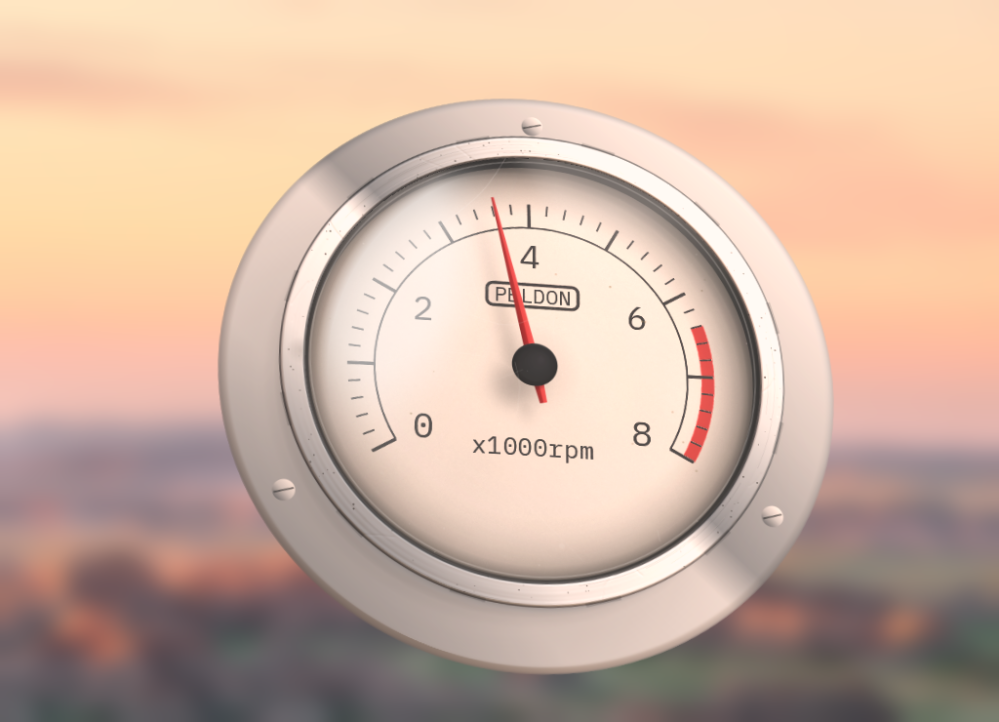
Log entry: 3600 rpm
